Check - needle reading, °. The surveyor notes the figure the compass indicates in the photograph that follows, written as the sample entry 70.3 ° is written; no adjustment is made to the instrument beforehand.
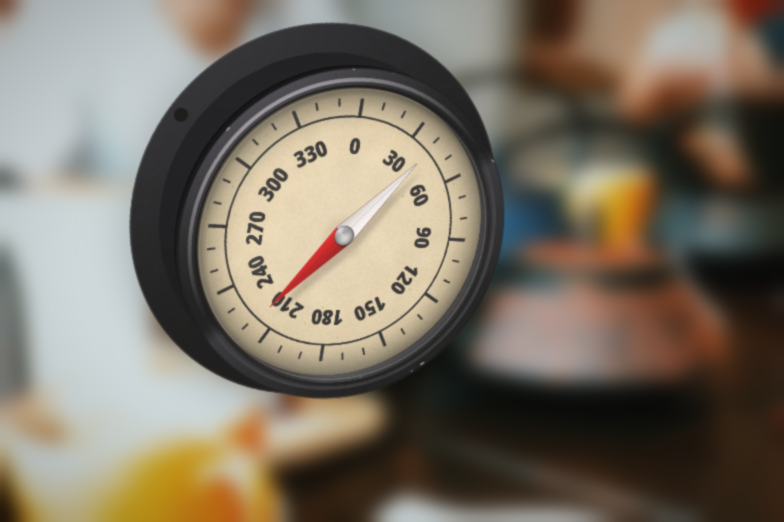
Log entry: 220 °
